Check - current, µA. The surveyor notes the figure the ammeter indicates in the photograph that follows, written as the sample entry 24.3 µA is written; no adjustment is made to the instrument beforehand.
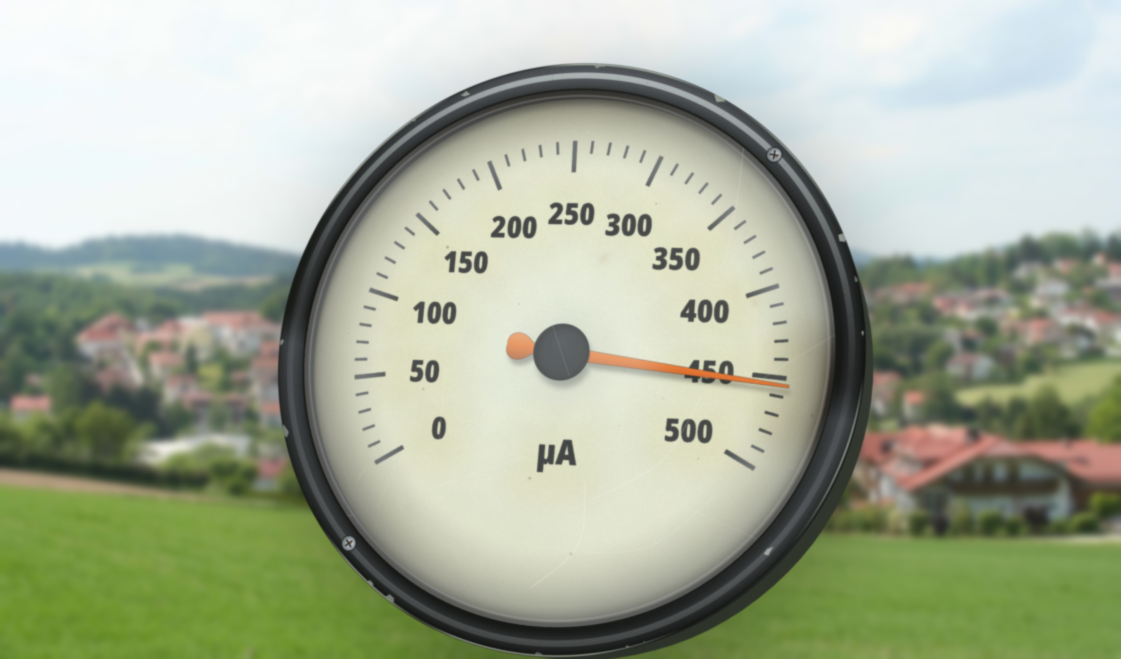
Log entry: 455 µA
